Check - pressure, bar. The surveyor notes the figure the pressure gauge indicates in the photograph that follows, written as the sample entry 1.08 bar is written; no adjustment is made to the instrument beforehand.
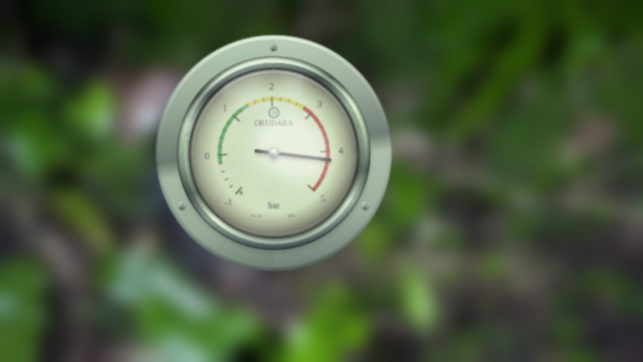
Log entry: 4.2 bar
